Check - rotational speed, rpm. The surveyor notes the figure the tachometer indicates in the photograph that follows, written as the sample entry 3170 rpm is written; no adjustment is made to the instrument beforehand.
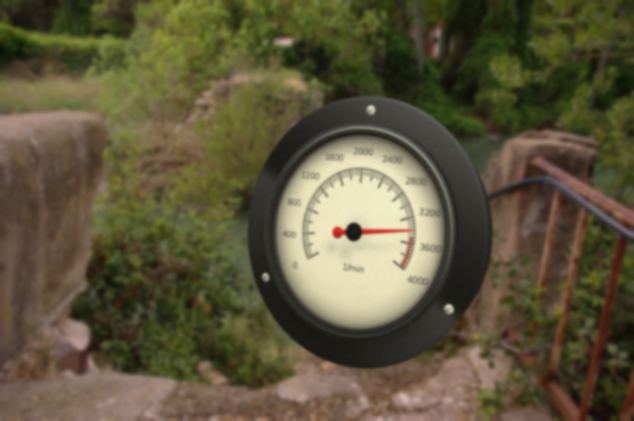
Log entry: 3400 rpm
